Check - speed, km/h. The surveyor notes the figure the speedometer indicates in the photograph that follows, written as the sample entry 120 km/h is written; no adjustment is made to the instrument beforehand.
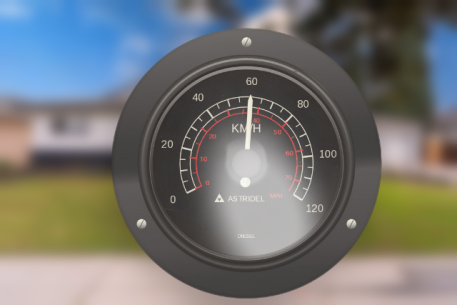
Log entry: 60 km/h
